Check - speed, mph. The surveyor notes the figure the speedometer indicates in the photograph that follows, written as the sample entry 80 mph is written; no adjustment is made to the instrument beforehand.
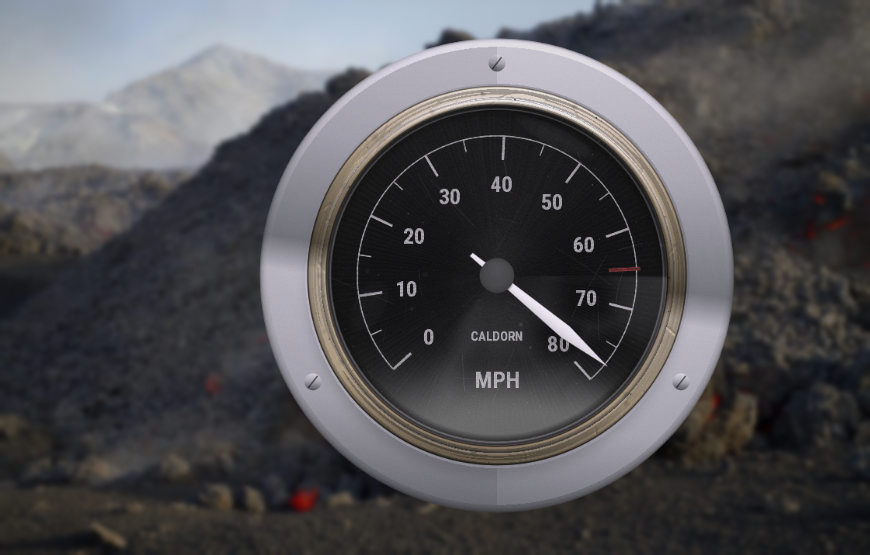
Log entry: 77.5 mph
